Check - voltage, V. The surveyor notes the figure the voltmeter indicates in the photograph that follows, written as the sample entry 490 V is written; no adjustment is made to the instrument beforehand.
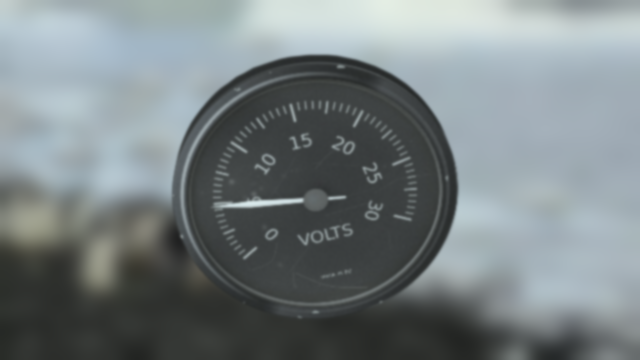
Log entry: 5 V
